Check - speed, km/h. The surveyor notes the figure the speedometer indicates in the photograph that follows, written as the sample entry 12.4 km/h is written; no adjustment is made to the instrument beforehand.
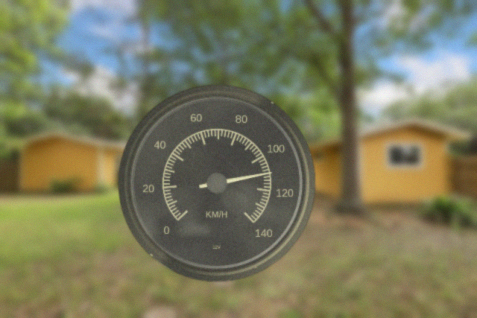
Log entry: 110 km/h
